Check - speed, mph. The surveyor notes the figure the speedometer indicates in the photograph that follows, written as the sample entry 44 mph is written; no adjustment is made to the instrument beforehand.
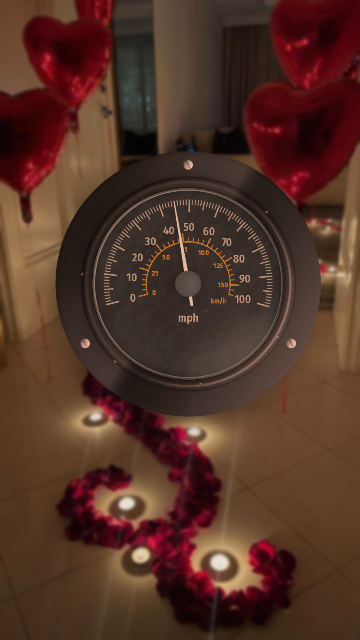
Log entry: 45 mph
